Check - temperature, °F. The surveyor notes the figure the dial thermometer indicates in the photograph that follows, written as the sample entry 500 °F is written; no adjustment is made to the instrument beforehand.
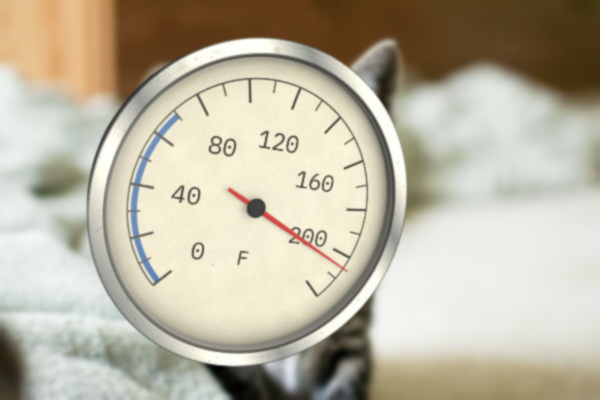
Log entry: 205 °F
